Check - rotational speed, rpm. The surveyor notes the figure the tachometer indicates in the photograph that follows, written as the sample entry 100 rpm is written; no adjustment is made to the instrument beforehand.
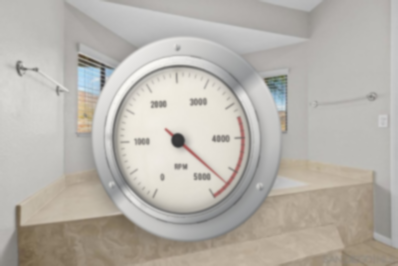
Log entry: 4700 rpm
